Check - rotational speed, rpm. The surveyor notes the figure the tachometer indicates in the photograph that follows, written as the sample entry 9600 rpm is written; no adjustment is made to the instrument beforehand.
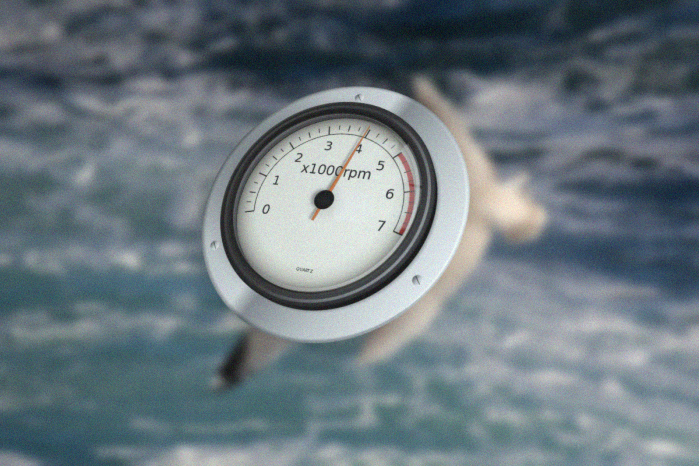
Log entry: 4000 rpm
